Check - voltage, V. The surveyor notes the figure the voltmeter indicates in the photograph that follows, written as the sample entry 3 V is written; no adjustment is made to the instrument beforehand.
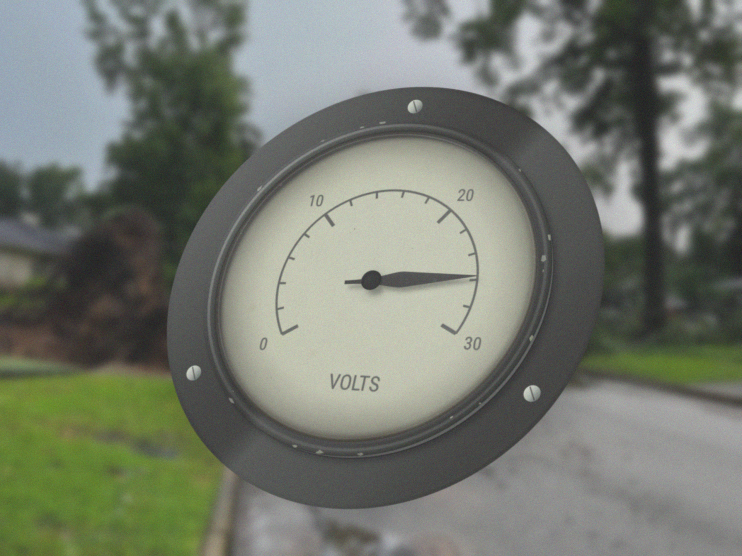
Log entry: 26 V
